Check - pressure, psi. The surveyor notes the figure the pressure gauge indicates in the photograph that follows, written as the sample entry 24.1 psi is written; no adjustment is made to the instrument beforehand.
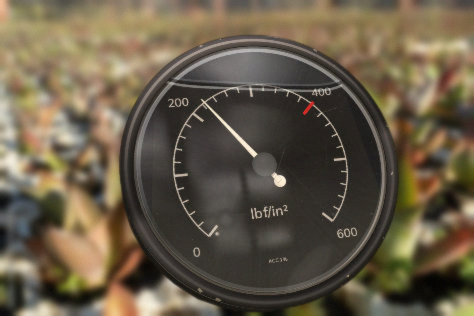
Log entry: 220 psi
